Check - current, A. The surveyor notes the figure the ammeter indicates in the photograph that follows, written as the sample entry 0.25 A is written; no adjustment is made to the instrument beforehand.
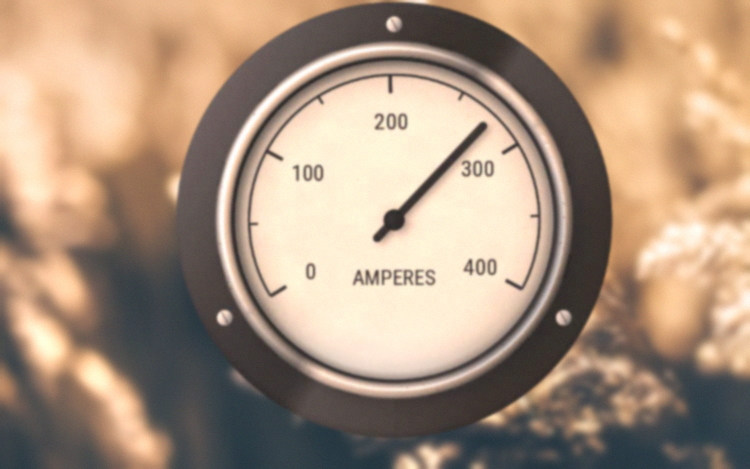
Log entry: 275 A
